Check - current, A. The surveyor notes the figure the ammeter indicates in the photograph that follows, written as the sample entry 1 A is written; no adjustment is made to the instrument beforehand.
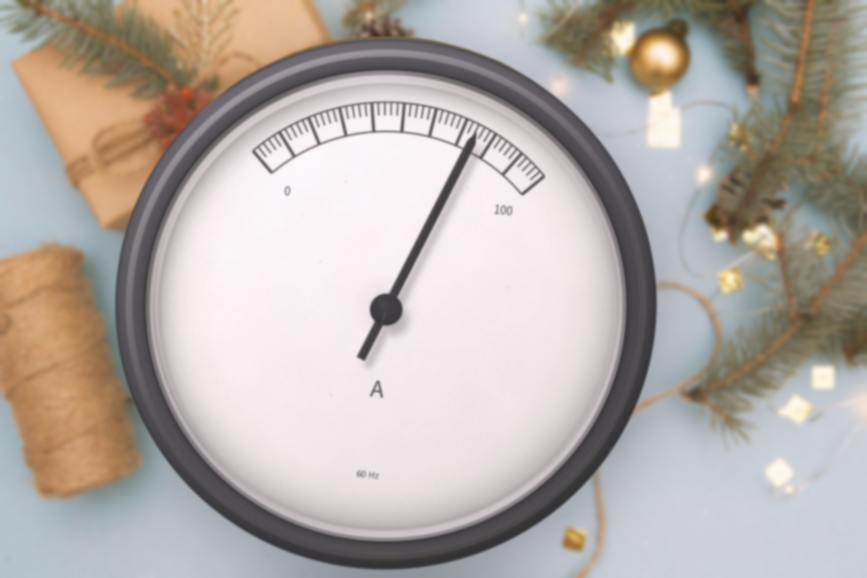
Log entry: 74 A
